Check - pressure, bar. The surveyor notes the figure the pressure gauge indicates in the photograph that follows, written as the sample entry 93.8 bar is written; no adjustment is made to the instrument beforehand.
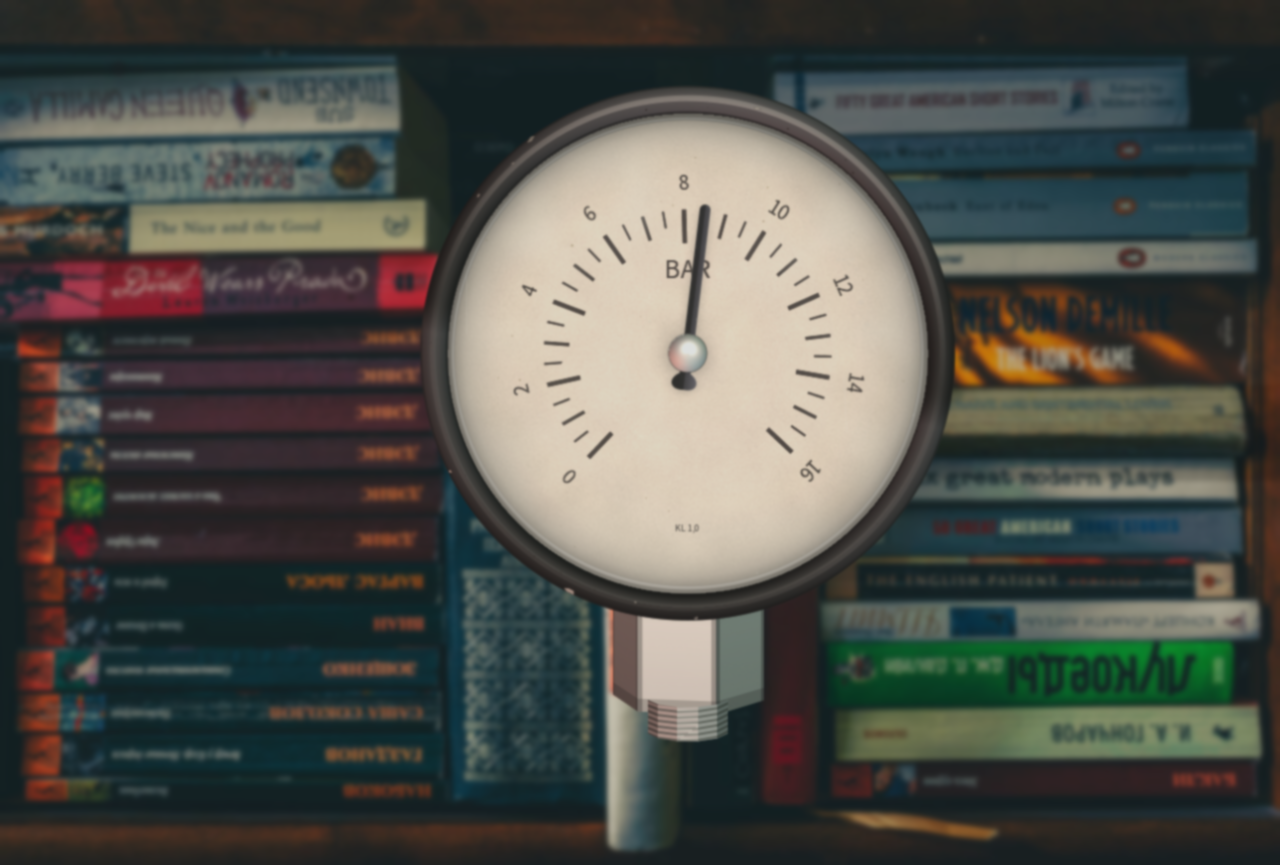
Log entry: 8.5 bar
